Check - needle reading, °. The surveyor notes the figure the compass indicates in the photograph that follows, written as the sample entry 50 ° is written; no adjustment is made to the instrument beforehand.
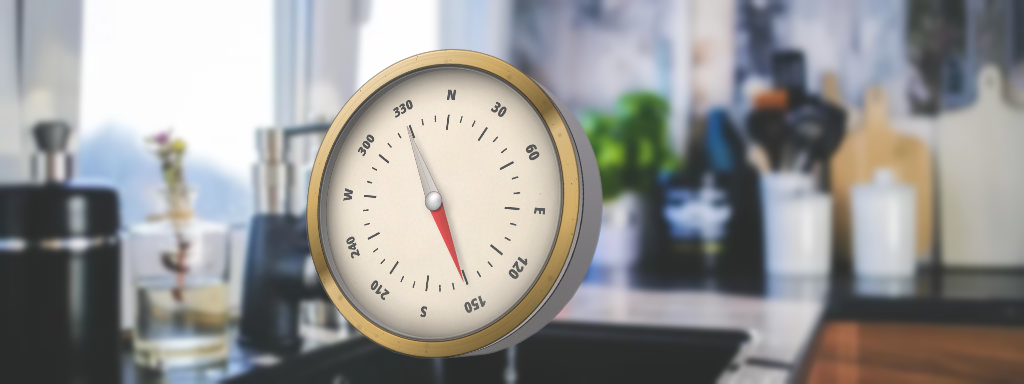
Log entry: 150 °
